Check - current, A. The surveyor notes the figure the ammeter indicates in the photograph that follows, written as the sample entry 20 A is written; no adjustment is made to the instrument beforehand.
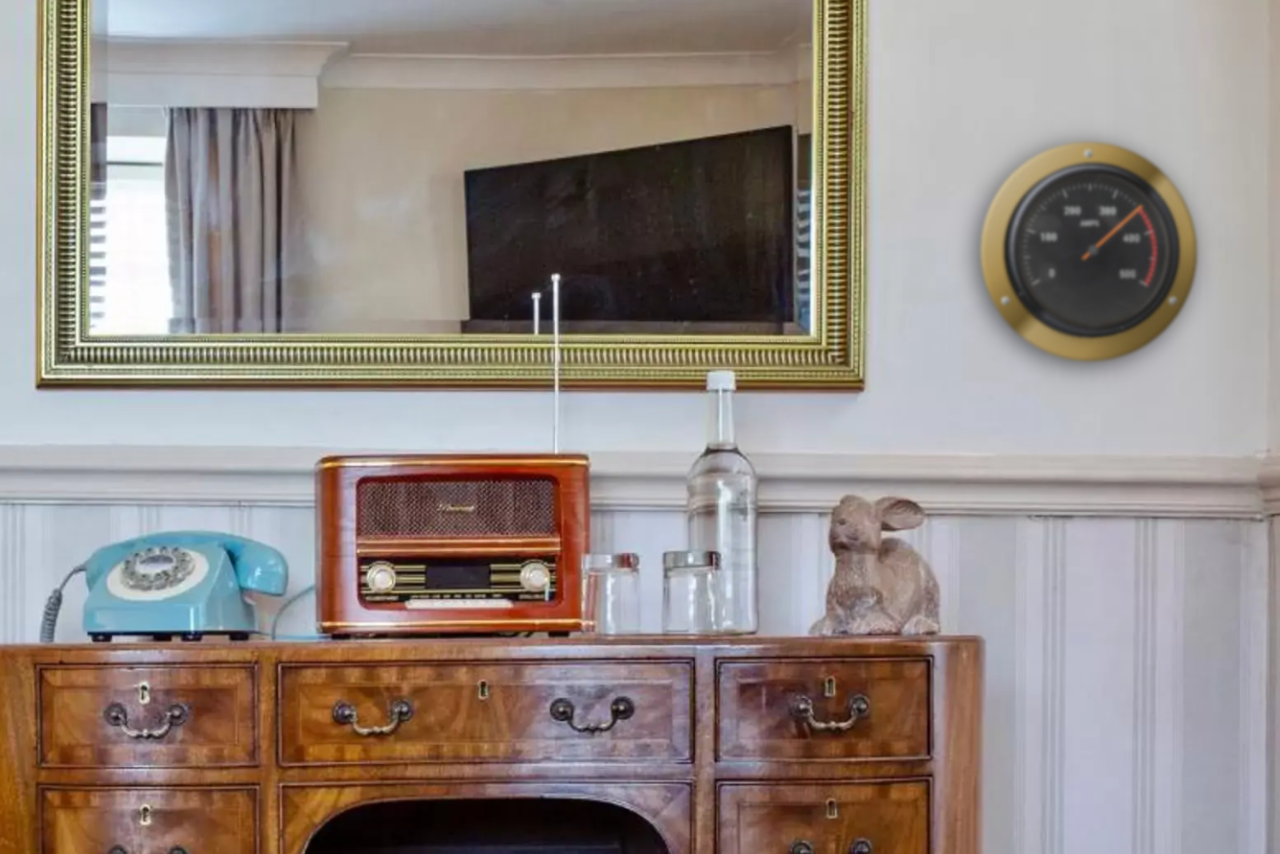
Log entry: 350 A
